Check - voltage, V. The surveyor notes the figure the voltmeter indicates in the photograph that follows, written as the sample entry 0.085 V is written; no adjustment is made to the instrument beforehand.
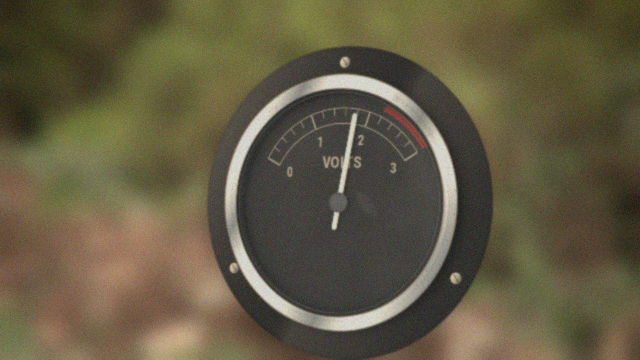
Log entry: 1.8 V
